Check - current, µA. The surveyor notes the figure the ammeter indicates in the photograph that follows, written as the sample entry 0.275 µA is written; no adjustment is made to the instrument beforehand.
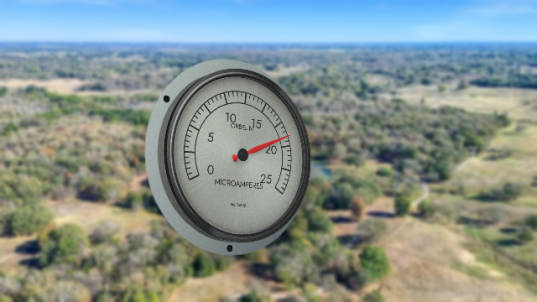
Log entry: 19 µA
